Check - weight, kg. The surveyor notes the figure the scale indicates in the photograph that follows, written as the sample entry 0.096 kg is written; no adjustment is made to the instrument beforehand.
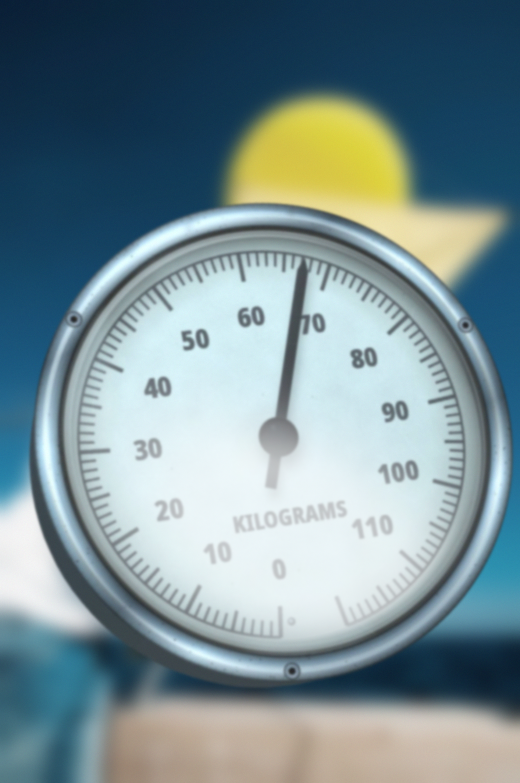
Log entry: 67 kg
